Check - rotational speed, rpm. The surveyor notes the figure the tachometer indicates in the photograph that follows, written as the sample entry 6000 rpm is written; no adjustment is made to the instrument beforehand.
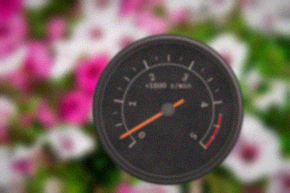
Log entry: 250 rpm
